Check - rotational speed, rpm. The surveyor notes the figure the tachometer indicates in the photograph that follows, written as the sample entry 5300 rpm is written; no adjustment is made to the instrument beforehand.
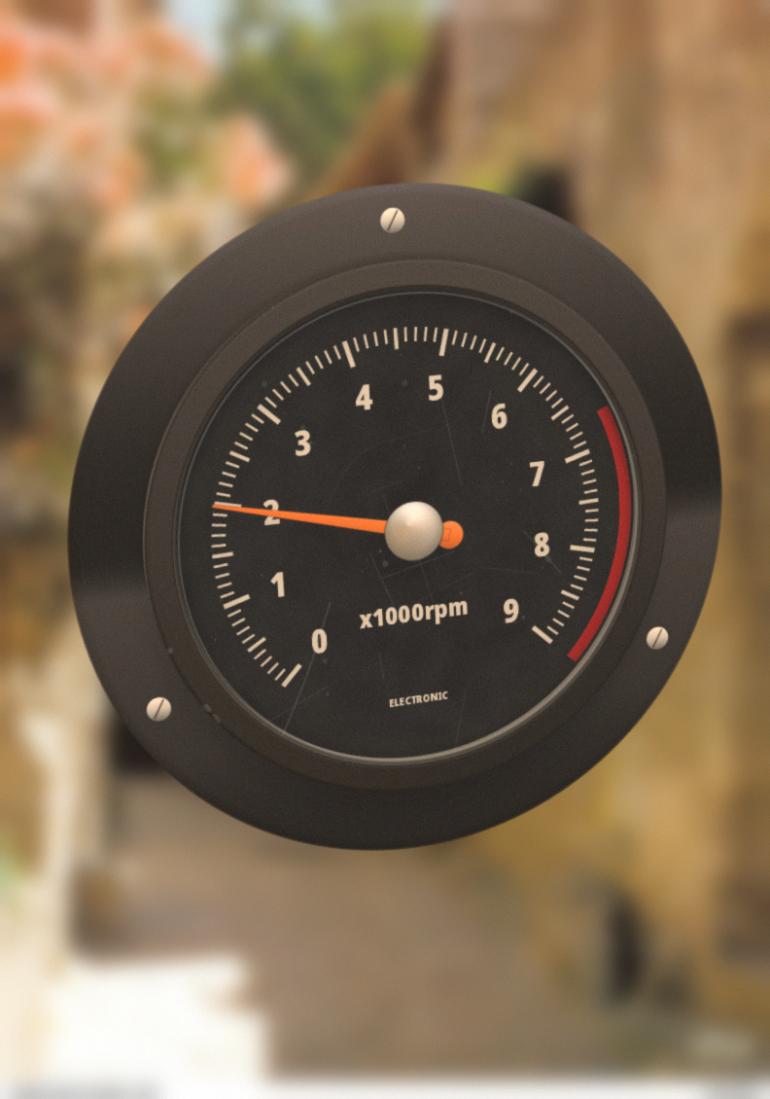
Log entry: 2000 rpm
